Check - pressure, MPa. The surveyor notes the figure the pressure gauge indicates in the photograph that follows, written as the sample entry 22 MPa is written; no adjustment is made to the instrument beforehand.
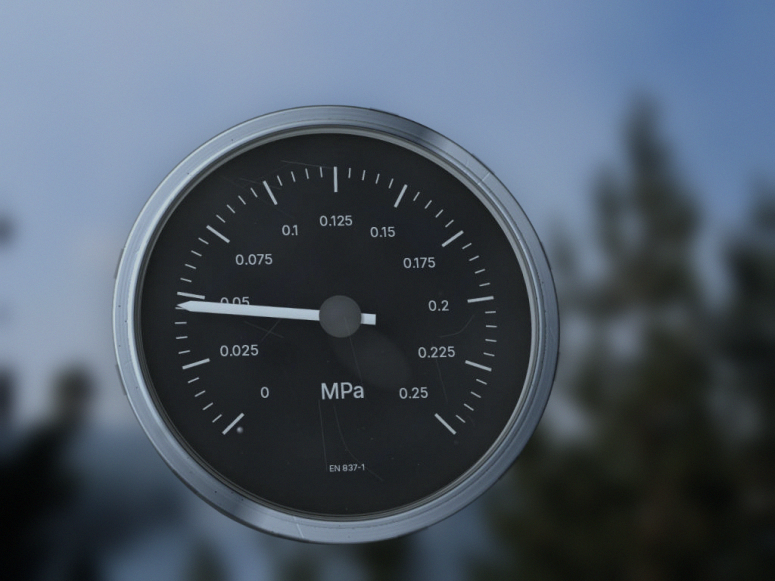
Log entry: 0.045 MPa
